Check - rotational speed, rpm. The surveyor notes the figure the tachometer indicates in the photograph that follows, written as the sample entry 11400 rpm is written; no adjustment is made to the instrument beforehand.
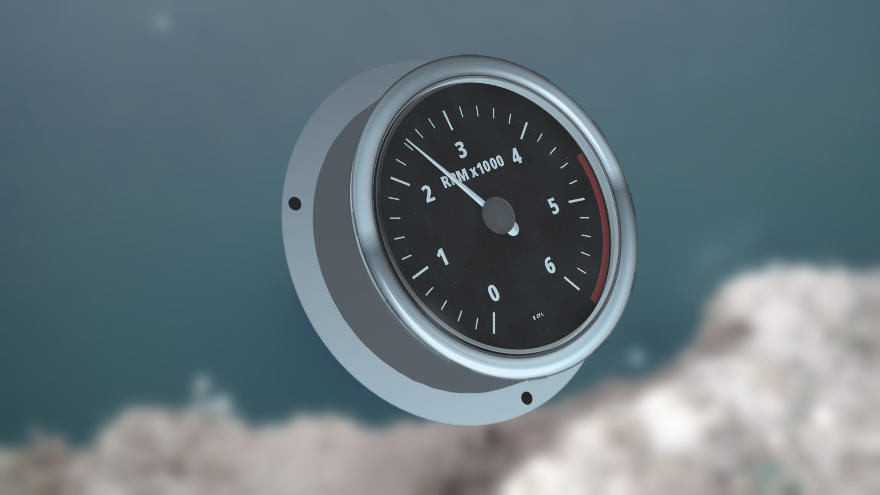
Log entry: 2400 rpm
